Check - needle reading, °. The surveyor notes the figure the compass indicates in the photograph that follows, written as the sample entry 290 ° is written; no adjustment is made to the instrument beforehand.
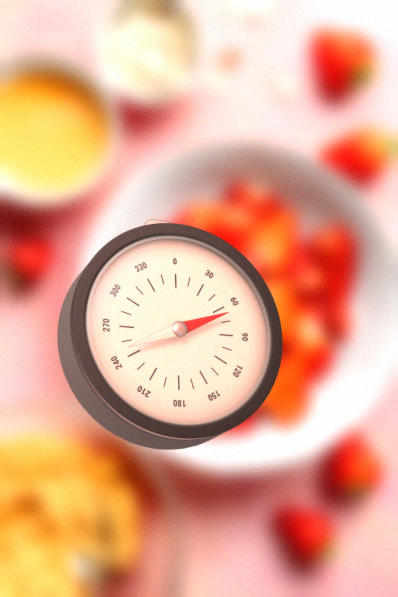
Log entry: 67.5 °
